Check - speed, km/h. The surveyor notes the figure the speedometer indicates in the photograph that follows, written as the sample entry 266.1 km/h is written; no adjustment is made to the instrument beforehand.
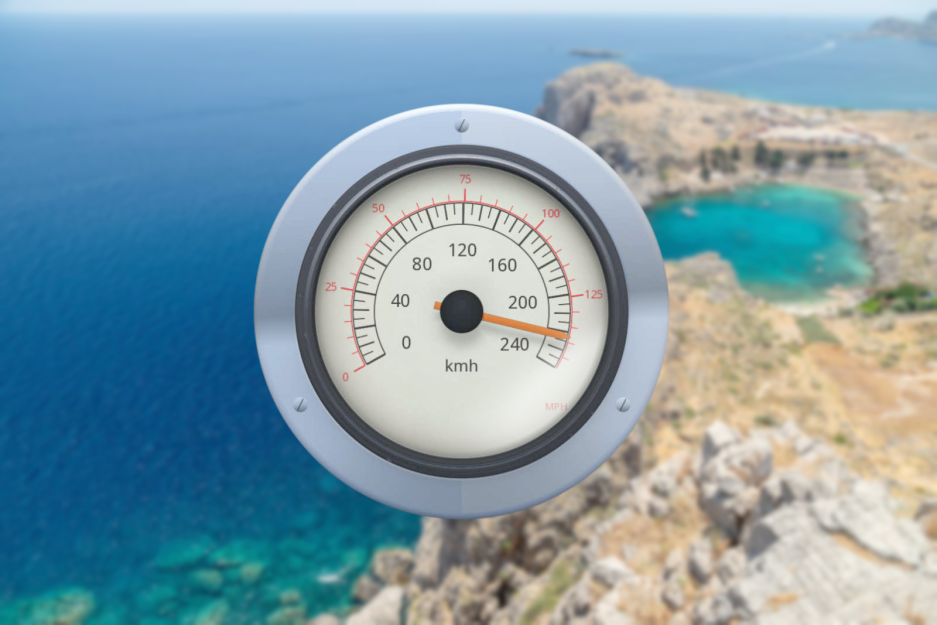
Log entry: 222.5 km/h
